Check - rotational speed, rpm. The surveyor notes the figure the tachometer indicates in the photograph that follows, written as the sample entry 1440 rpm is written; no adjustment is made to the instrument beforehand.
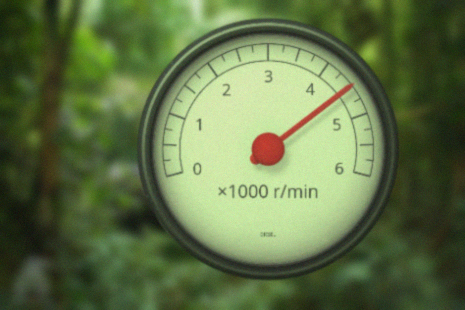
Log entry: 4500 rpm
